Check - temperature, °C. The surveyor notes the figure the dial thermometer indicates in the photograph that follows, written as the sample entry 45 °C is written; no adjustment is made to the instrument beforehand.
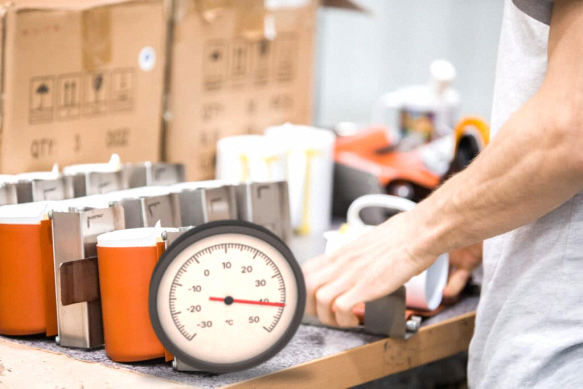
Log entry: 40 °C
